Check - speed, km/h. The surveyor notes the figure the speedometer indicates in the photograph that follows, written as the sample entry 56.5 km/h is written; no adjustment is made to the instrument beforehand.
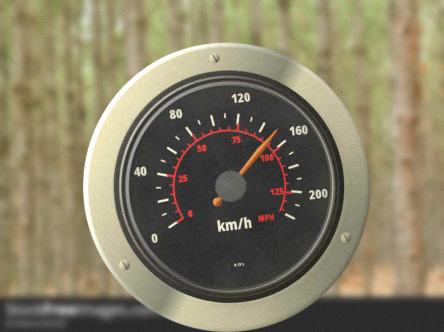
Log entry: 150 km/h
